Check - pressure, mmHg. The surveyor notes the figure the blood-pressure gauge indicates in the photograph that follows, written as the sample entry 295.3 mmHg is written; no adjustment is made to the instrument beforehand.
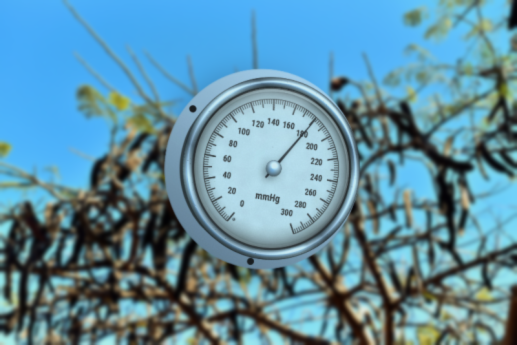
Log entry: 180 mmHg
